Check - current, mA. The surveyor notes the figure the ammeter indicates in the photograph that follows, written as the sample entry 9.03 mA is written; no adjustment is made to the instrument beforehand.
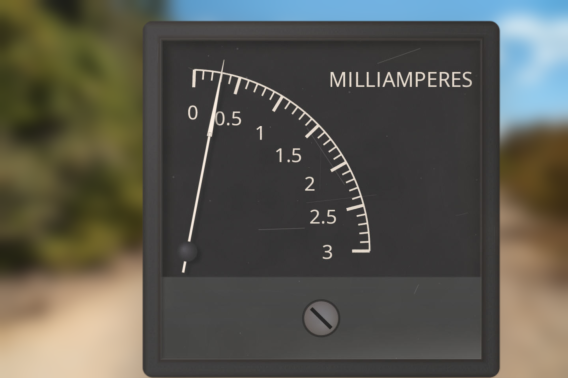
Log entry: 0.3 mA
